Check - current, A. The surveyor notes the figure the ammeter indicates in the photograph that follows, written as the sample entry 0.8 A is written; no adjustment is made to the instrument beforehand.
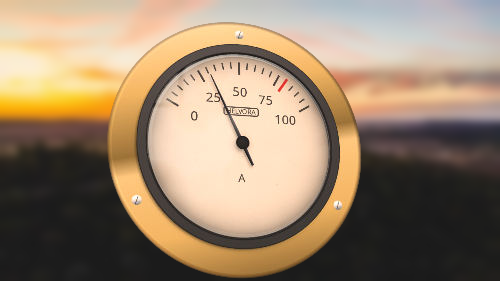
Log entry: 30 A
